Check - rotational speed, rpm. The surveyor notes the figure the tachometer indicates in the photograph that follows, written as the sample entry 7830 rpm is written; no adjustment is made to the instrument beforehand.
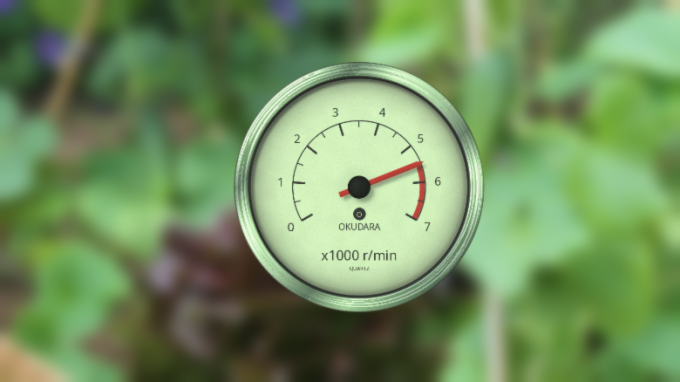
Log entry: 5500 rpm
